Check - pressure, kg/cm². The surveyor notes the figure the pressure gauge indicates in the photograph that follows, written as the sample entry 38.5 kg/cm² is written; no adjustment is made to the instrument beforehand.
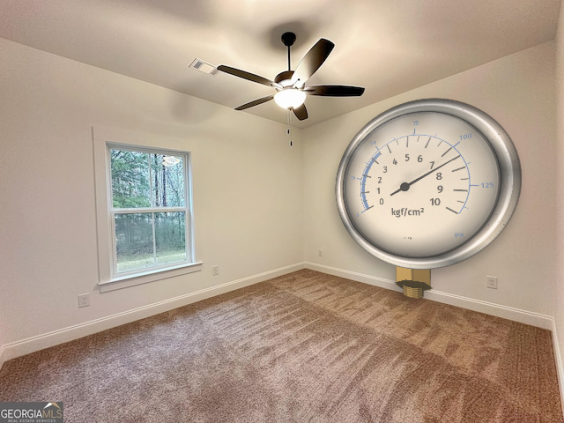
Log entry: 7.5 kg/cm²
